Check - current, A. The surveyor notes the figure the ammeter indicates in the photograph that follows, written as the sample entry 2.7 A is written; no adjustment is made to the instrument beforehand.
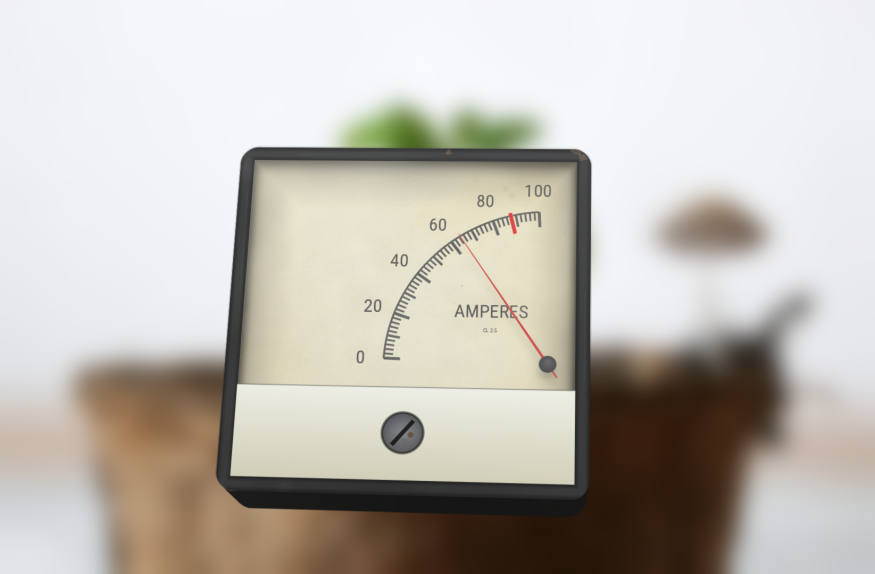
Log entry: 64 A
